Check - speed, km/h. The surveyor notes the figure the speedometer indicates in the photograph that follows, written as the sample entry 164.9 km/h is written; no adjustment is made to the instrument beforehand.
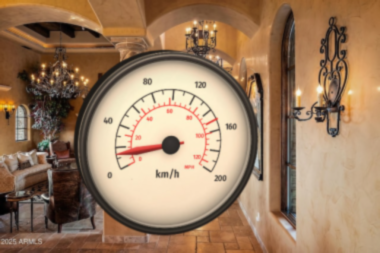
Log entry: 15 km/h
